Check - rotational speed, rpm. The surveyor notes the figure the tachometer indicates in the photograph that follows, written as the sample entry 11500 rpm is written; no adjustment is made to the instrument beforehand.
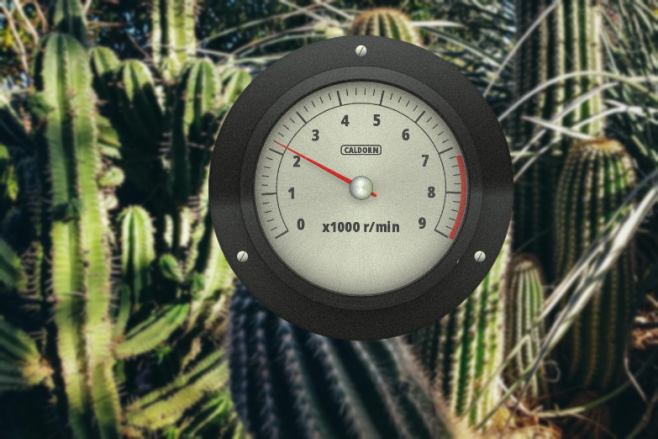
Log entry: 2200 rpm
